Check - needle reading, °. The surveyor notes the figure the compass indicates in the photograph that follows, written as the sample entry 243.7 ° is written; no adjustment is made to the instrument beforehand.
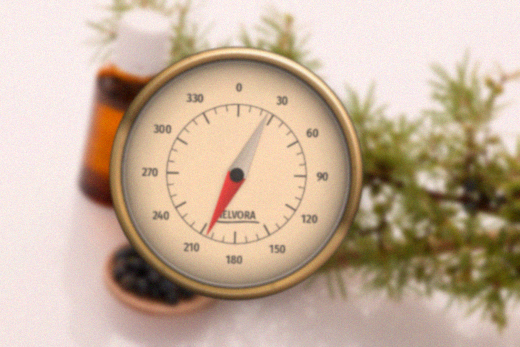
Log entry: 205 °
